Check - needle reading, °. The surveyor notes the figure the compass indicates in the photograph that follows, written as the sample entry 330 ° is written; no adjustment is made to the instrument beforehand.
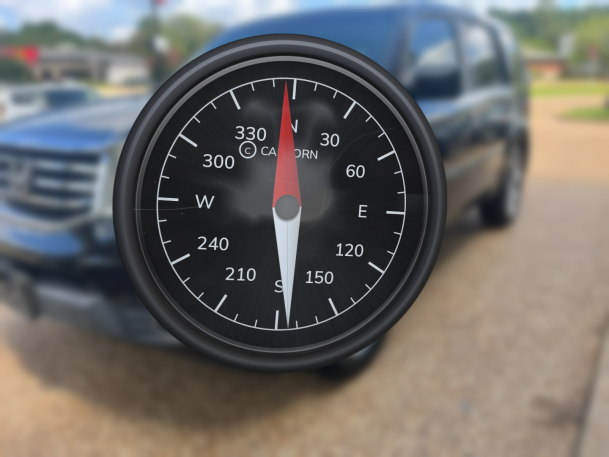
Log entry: 355 °
